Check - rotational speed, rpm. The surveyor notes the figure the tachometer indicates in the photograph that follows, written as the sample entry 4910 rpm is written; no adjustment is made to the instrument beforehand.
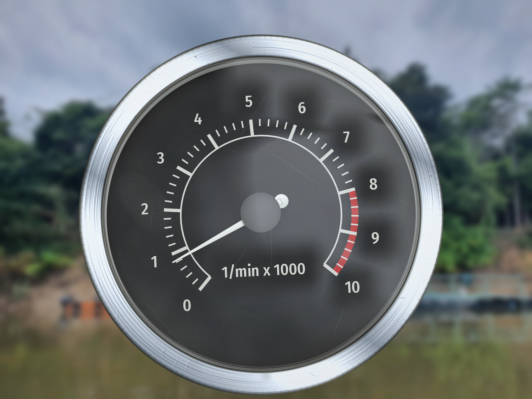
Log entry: 800 rpm
